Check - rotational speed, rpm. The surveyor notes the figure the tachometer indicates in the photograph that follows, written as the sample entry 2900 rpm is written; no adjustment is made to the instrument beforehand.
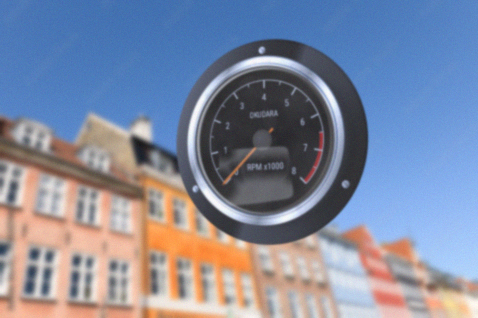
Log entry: 0 rpm
